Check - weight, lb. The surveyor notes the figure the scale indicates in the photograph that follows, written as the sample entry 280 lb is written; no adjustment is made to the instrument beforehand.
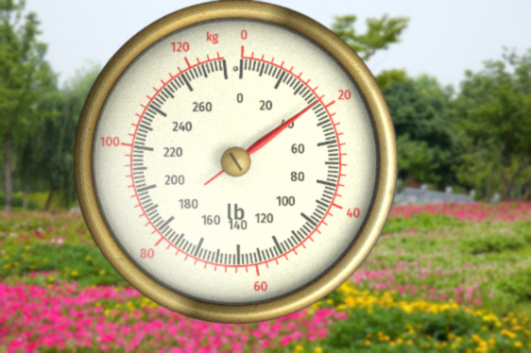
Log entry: 40 lb
